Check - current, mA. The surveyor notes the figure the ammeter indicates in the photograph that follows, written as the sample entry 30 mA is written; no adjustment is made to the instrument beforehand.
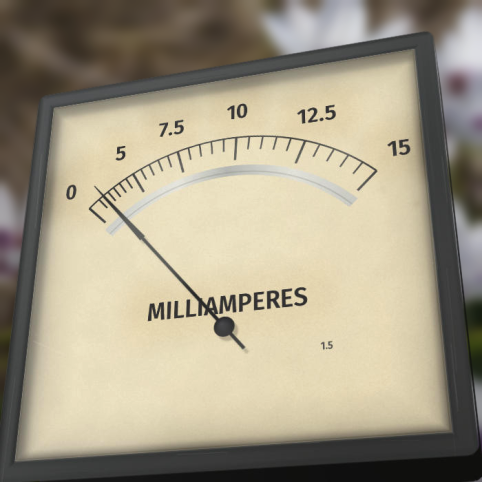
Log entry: 2.5 mA
